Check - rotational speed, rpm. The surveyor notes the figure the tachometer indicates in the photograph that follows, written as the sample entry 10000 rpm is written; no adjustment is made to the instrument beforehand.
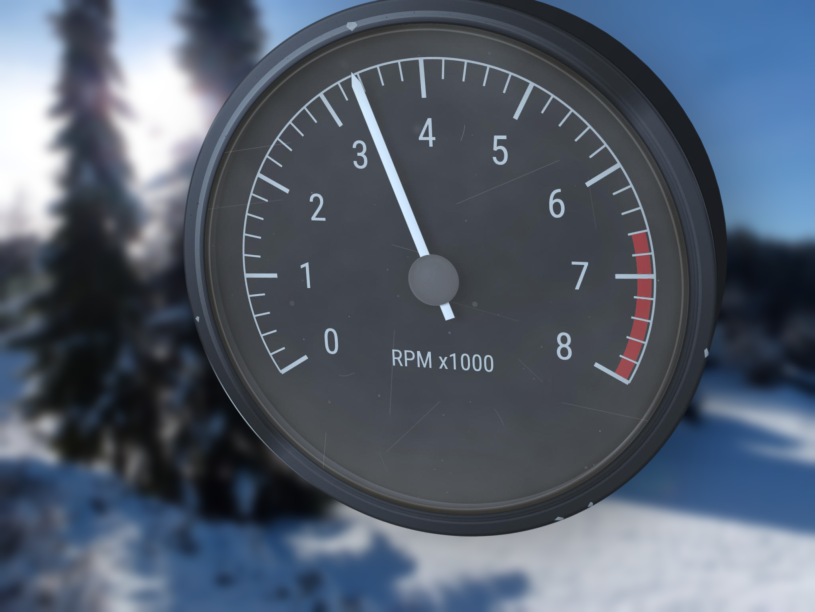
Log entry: 3400 rpm
